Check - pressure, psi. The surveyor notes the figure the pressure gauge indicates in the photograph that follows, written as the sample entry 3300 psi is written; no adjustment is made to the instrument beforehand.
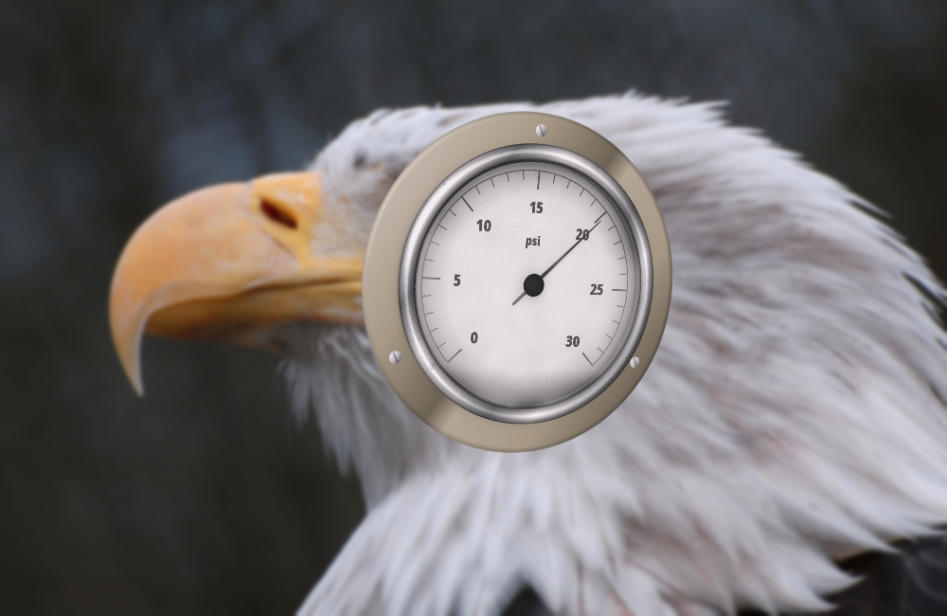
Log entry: 20 psi
